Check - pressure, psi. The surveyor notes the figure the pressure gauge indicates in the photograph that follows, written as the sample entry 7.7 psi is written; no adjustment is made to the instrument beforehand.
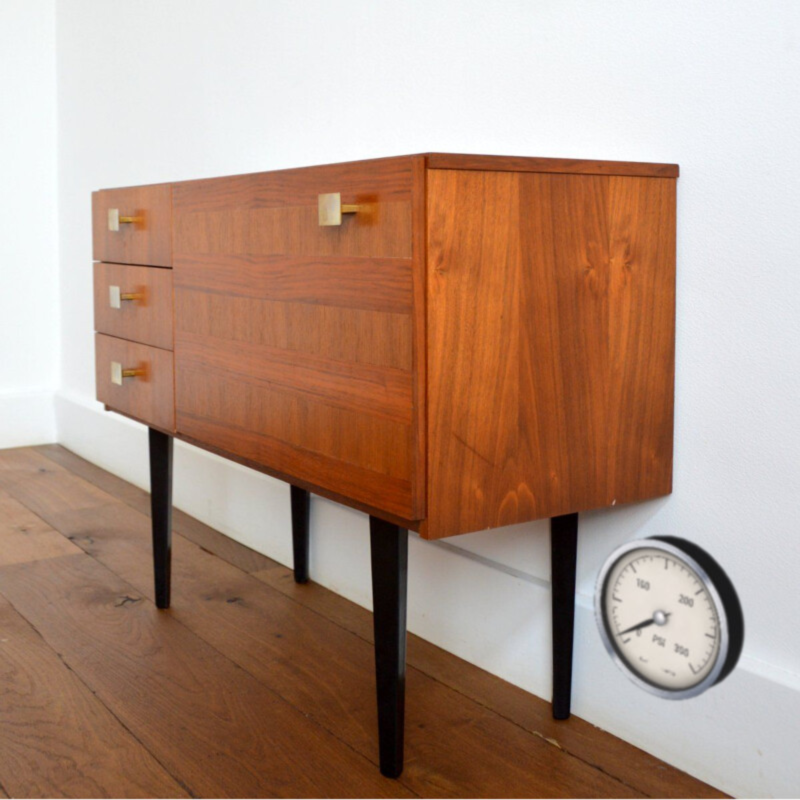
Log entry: 10 psi
